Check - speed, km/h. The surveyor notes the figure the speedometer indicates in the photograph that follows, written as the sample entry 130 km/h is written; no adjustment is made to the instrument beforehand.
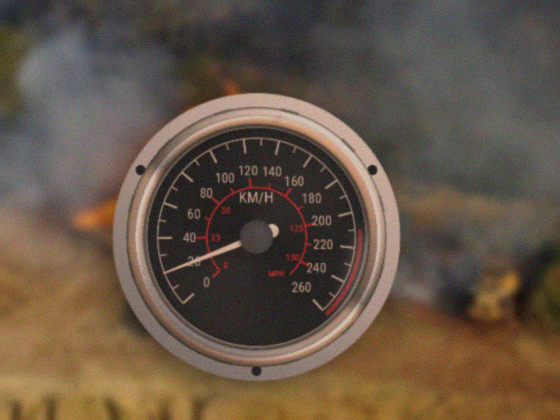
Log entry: 20 km/h
